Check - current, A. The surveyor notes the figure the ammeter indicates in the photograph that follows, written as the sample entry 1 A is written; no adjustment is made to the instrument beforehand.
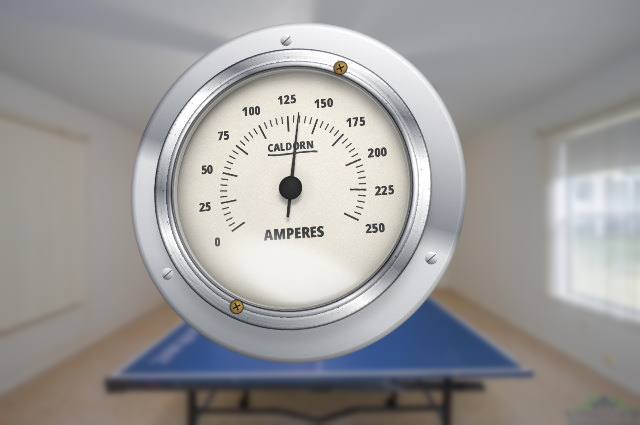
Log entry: 135 A
